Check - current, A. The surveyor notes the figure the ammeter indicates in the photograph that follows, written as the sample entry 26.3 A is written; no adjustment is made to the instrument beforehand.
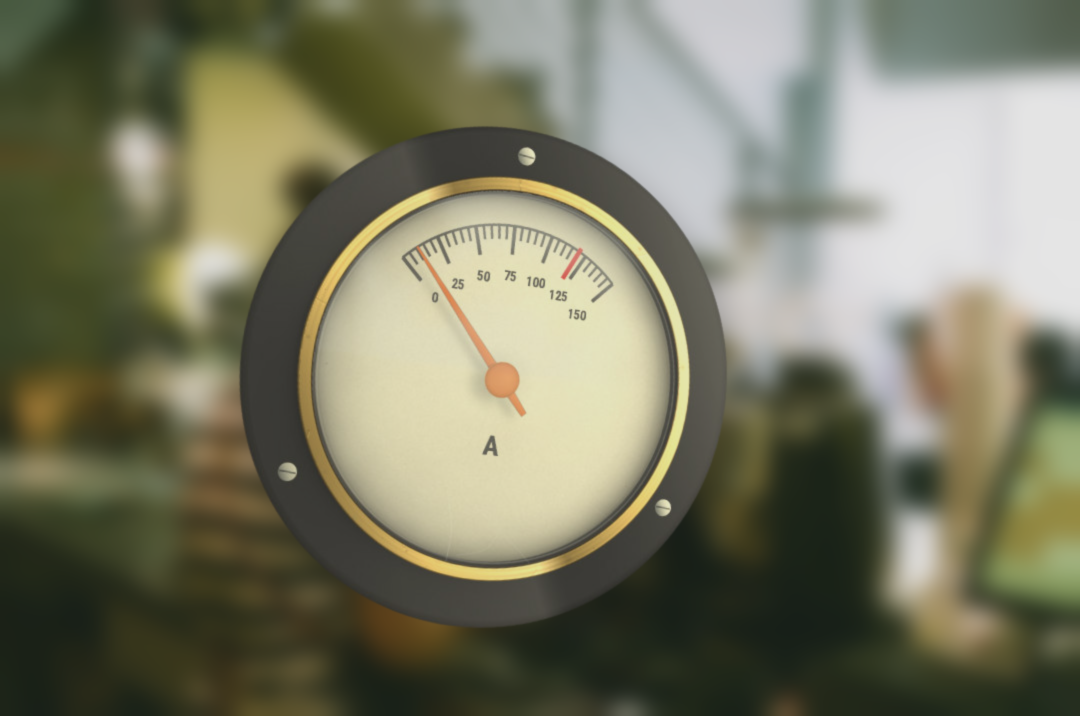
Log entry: 10 A
